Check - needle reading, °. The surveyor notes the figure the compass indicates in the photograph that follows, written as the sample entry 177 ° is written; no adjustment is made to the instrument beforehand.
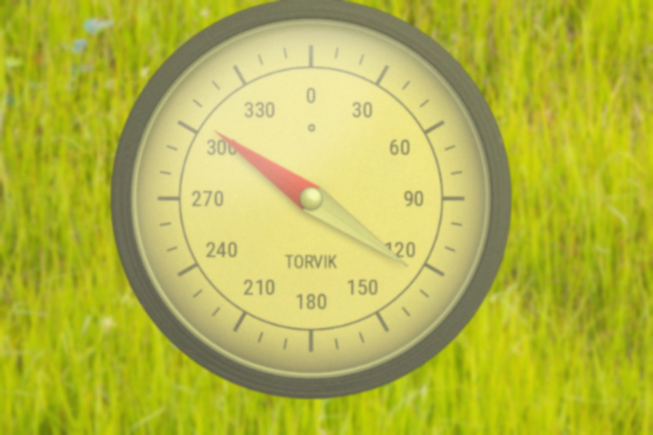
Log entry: 305 °
